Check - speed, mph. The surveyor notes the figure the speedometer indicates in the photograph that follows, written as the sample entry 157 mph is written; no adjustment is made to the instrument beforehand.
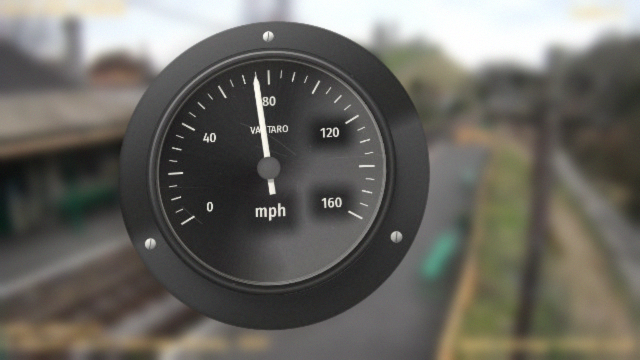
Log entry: 75 mph
